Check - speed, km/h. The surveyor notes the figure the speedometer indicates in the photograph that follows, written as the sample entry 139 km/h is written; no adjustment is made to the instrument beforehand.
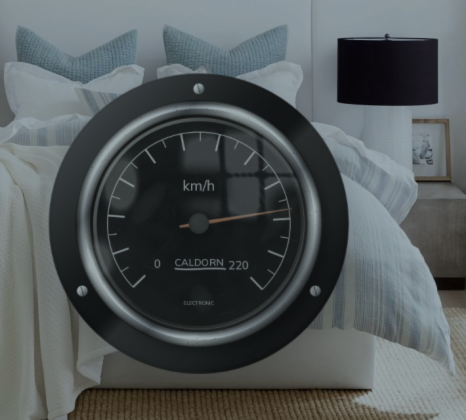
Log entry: 175 km/h
